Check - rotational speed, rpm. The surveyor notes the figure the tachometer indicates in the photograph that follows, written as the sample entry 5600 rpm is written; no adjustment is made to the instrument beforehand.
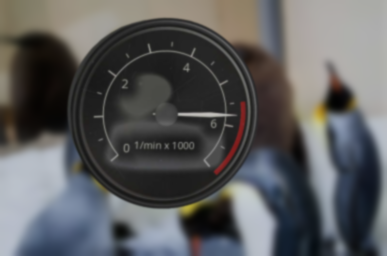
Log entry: 5750 rpm
